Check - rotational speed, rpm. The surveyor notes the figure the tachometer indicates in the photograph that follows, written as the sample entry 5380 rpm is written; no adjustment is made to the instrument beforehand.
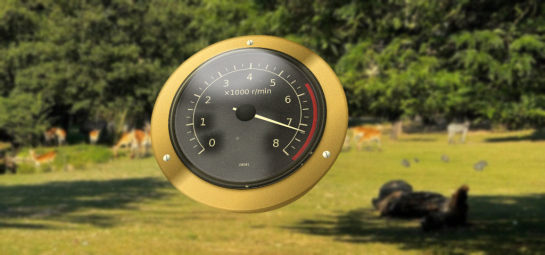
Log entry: 7250 rpm
